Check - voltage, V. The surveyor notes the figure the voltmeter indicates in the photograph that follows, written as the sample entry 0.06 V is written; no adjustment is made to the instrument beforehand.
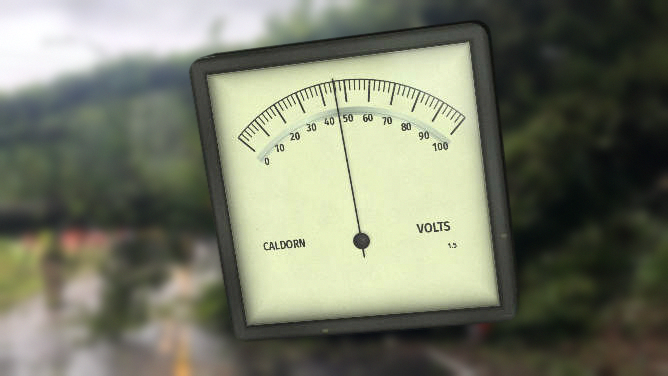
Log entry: 46 V
